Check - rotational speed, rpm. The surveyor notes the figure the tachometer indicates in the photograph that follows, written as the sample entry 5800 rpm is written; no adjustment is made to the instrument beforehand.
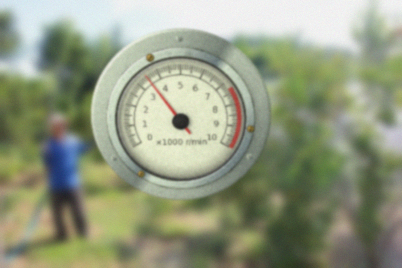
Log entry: 3500 rpm
